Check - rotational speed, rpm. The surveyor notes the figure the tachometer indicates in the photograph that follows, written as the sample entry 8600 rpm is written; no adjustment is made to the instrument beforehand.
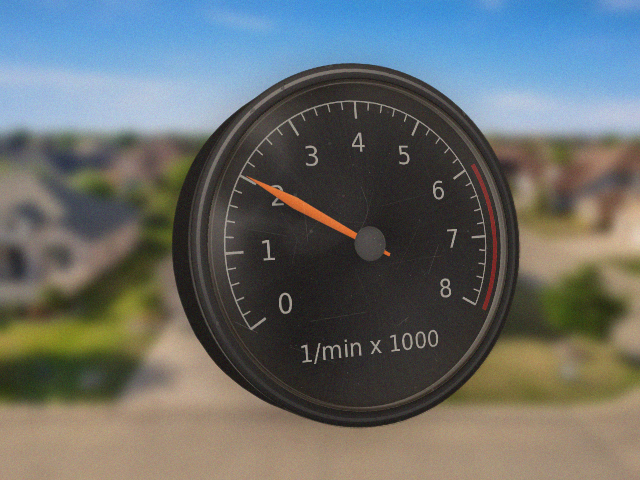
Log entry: 2000 rpm
